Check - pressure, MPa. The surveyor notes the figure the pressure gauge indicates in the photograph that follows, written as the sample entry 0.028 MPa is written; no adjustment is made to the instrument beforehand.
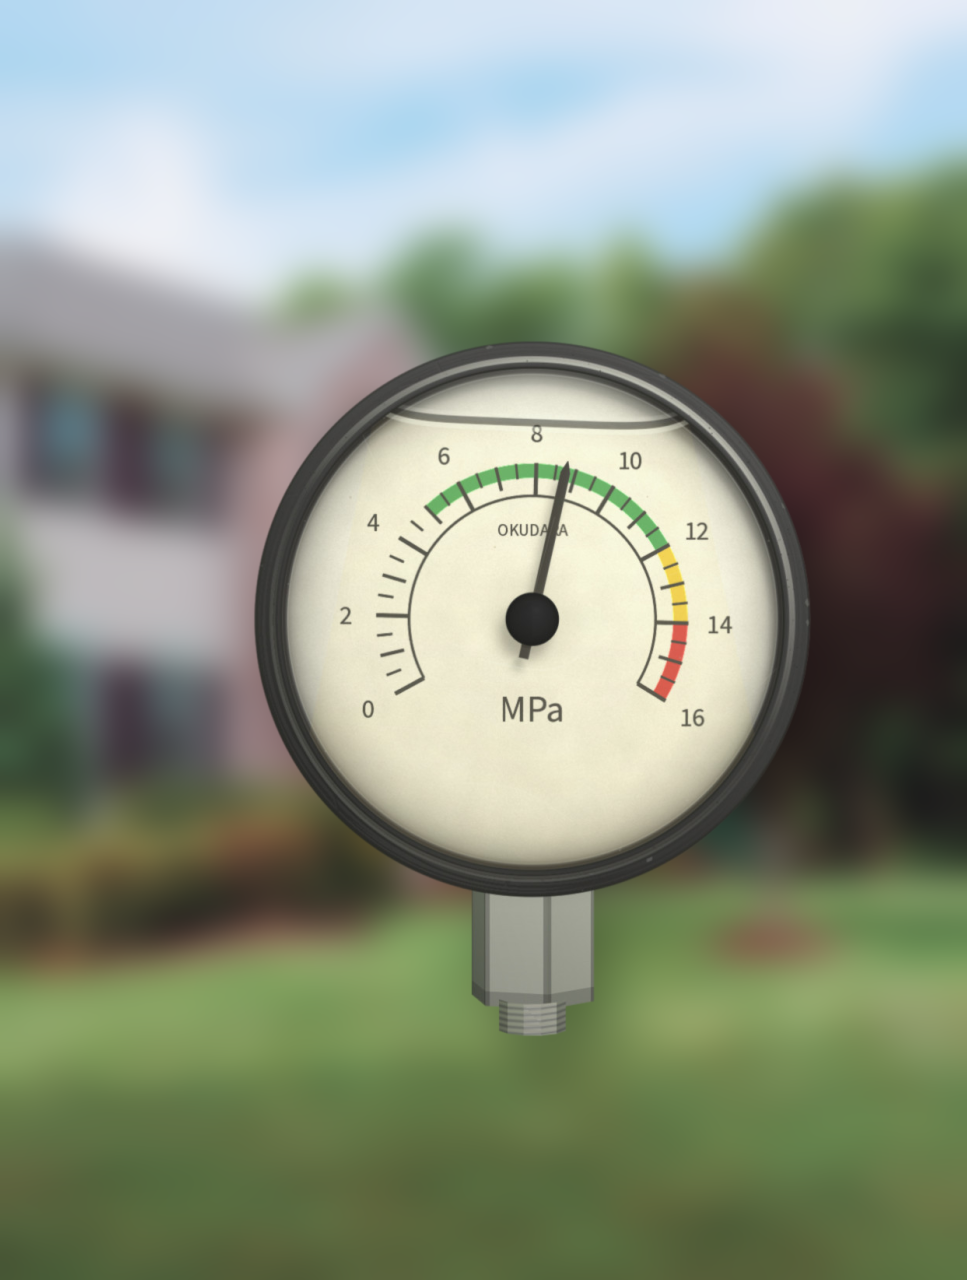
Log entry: 8.75 MPa
